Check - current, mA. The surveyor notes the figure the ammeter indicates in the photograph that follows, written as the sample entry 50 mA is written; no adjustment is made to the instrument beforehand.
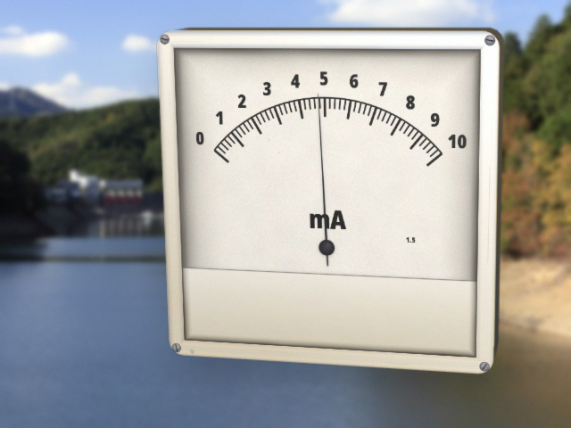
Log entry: 4.8 mA
